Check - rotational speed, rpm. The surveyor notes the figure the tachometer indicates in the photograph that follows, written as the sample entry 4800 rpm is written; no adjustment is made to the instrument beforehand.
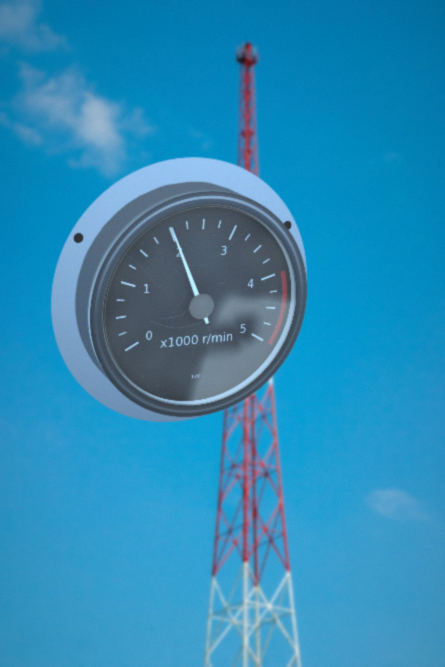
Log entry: 2000 rpm
